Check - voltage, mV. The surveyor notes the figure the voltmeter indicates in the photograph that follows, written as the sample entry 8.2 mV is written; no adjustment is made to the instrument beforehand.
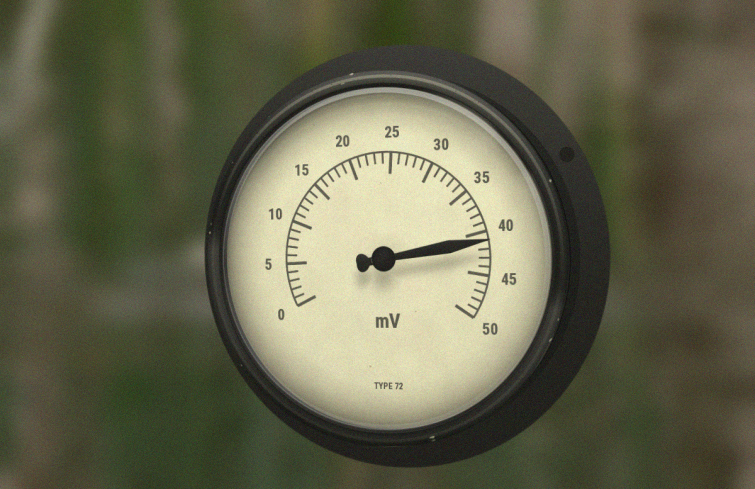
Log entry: 41 mV
